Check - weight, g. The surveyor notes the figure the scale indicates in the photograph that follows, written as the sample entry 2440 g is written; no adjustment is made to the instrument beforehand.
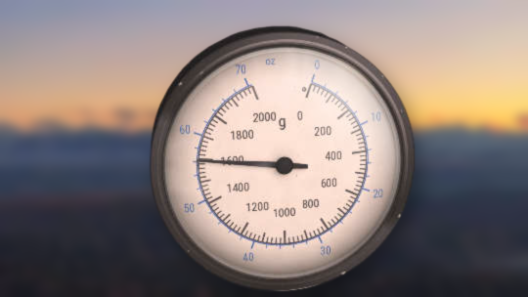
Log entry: 1600 g
